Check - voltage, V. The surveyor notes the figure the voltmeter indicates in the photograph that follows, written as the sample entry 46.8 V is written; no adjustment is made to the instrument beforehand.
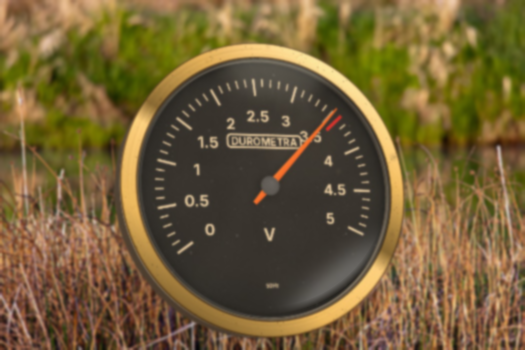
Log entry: 3.5 V
